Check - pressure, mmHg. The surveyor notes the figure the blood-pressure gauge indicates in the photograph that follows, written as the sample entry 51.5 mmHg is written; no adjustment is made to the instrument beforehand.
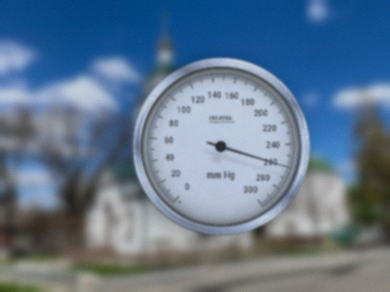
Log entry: 260 mmHg
